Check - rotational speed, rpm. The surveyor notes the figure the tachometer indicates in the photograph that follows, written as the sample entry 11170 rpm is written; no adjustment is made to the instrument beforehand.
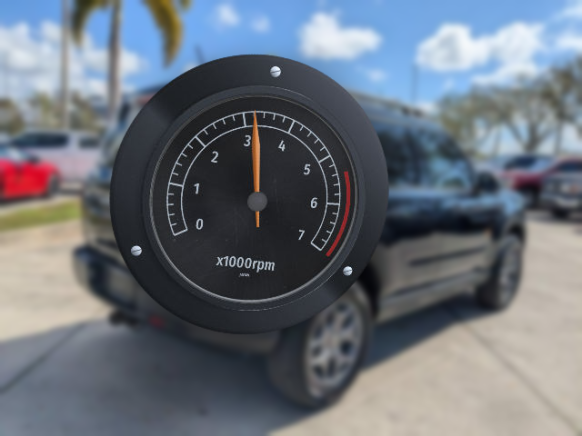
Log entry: 3200 rpm
